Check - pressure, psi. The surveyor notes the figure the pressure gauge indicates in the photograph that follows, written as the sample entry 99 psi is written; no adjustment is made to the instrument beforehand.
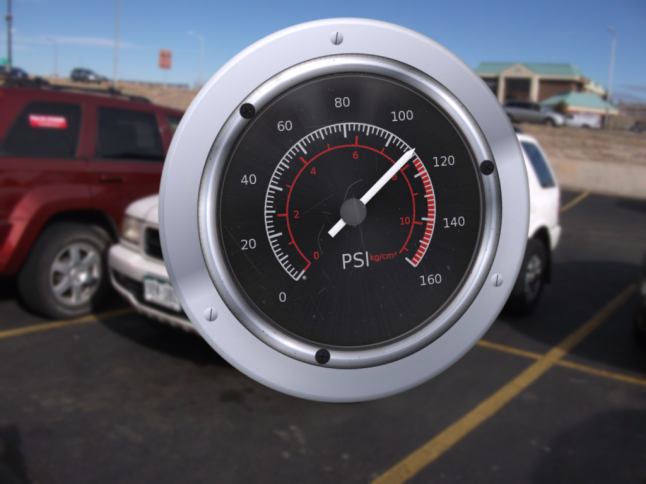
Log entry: 110 psi
